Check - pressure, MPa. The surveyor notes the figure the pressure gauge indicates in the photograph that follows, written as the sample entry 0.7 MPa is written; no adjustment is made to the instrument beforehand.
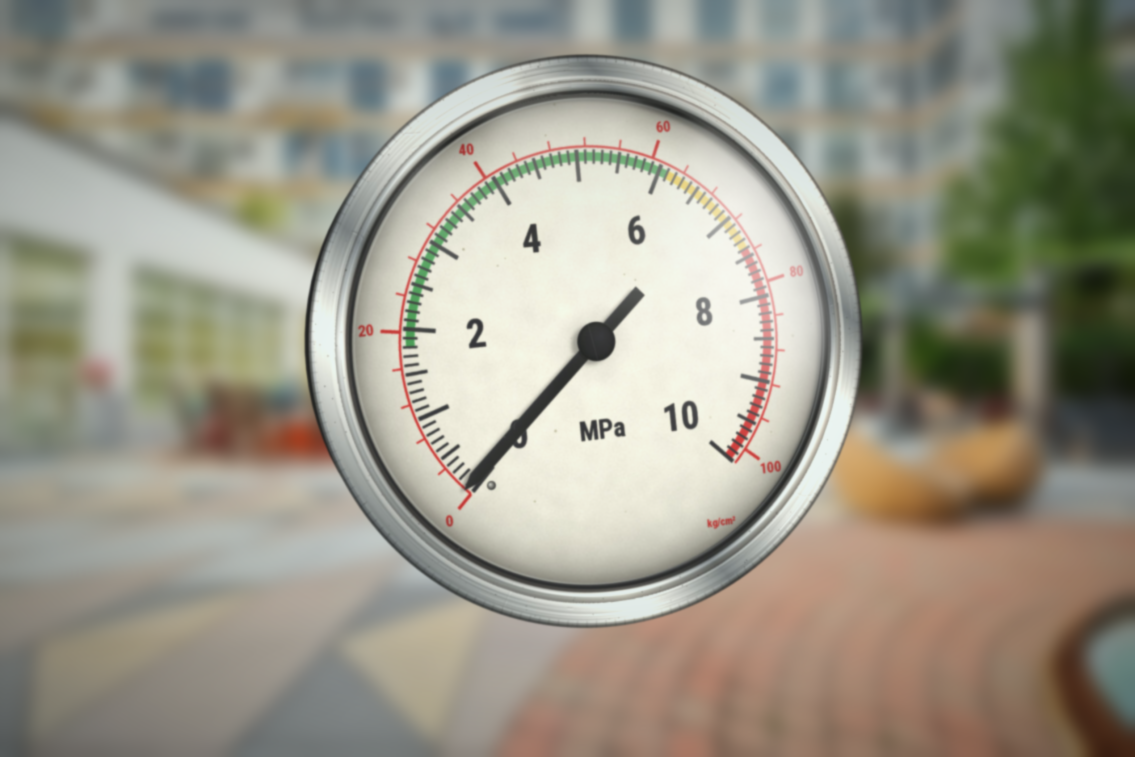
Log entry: 0.1 MPa
